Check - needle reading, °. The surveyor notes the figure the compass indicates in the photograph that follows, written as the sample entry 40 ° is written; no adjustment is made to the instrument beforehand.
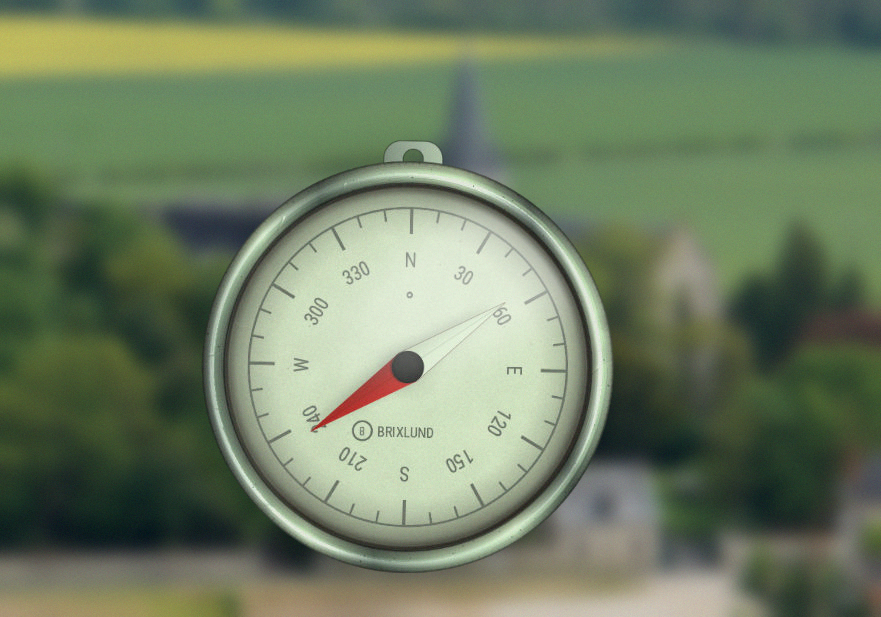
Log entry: 235 °
